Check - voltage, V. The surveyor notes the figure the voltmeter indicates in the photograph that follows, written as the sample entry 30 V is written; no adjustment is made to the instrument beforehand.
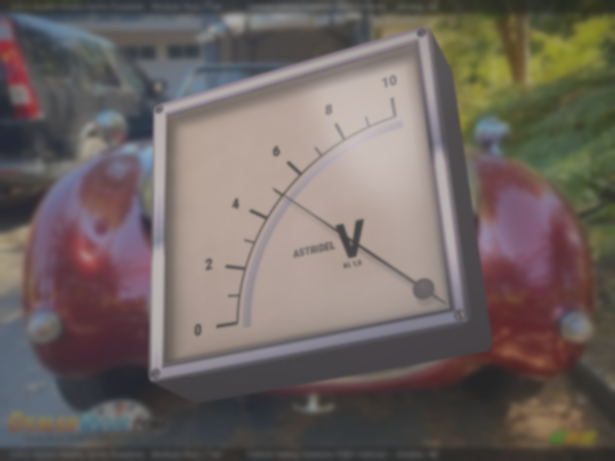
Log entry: 5 V
